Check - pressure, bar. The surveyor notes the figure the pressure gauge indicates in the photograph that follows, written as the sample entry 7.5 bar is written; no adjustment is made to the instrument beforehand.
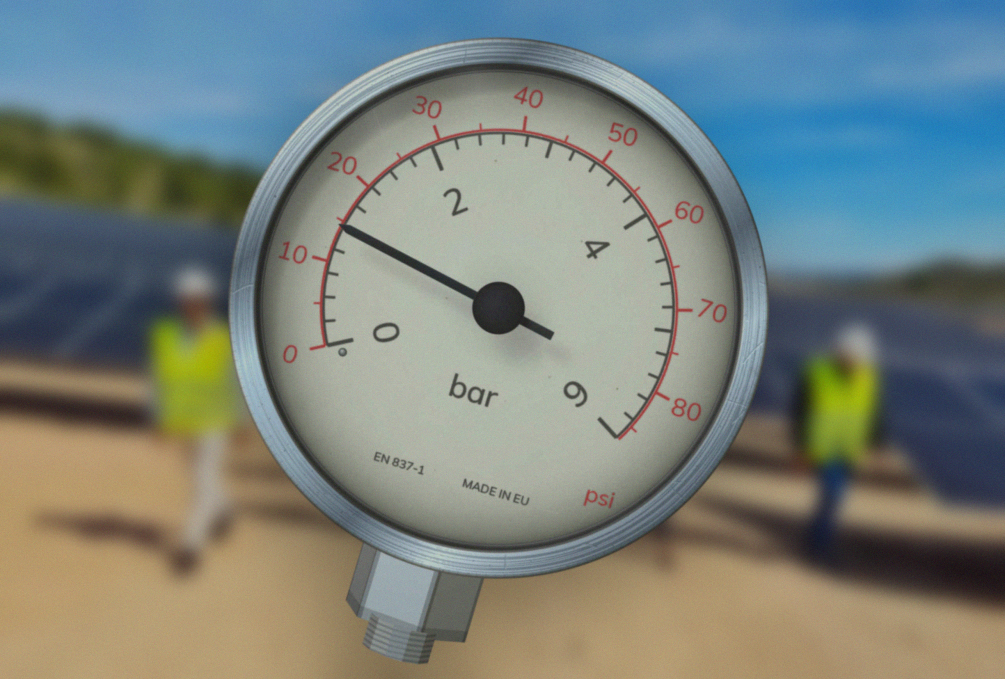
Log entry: 1 bar
